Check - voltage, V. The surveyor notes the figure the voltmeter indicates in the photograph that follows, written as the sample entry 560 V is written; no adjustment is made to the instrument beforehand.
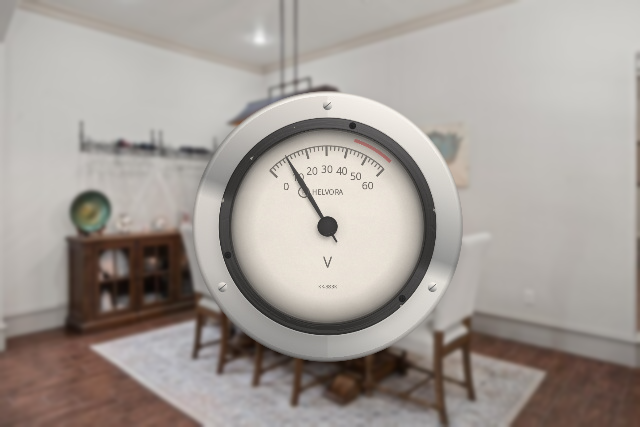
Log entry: 10 V
